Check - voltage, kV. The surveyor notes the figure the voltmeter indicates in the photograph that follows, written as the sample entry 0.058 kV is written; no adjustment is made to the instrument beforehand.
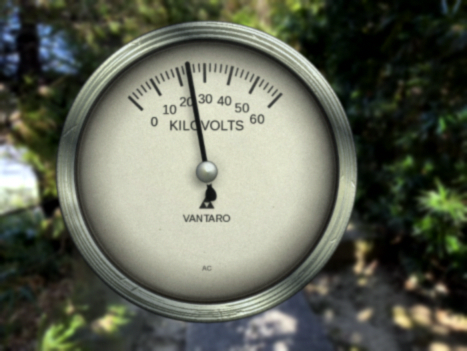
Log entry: 24 kV
